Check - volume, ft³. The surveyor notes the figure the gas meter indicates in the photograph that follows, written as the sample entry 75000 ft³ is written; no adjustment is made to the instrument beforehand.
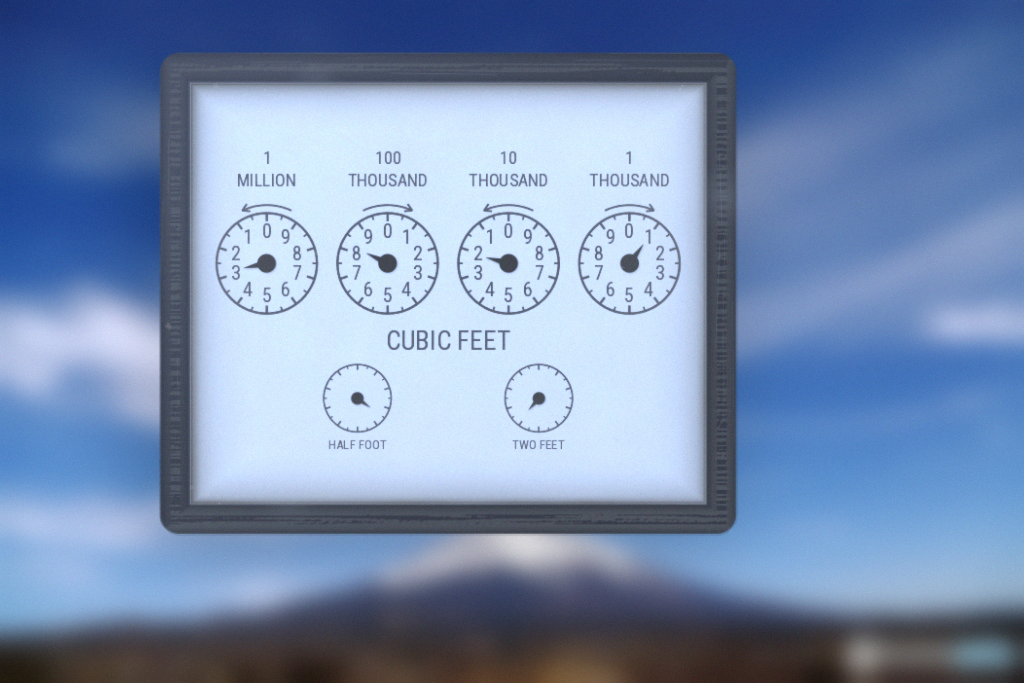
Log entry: 282100 ft³
